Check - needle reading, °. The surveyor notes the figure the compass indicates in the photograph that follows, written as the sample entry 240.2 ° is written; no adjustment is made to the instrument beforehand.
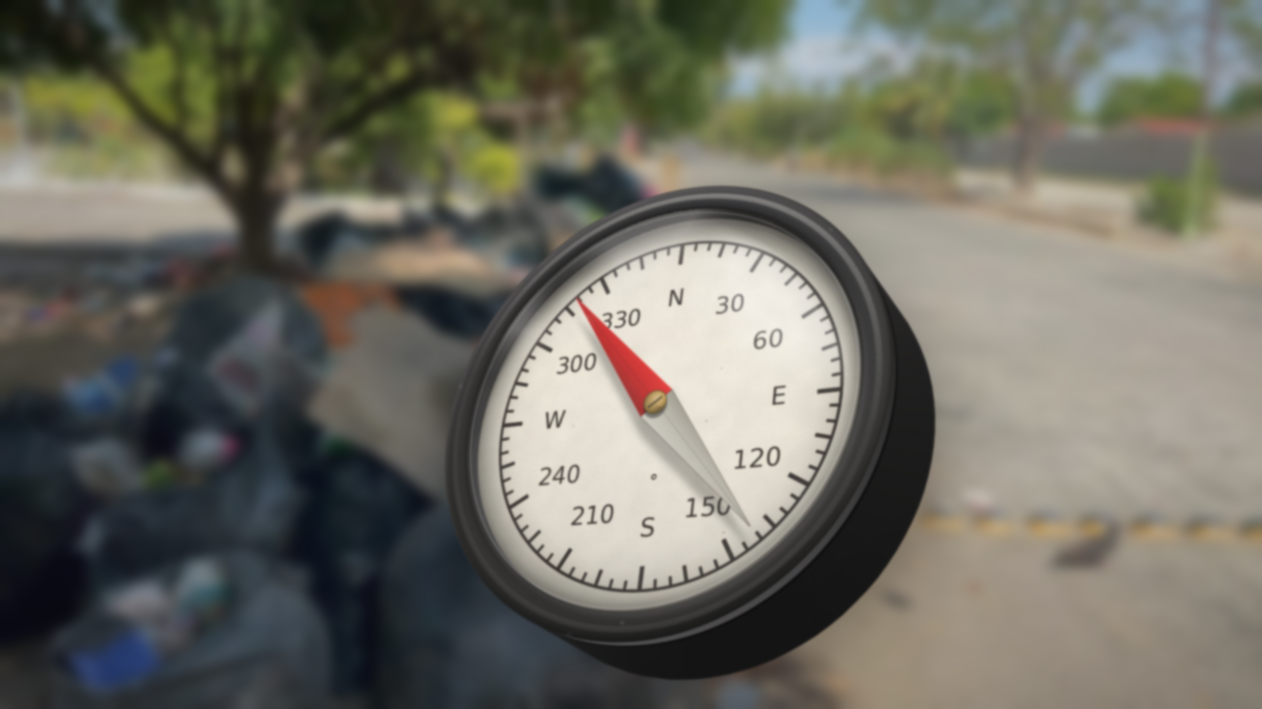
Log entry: 320 °
